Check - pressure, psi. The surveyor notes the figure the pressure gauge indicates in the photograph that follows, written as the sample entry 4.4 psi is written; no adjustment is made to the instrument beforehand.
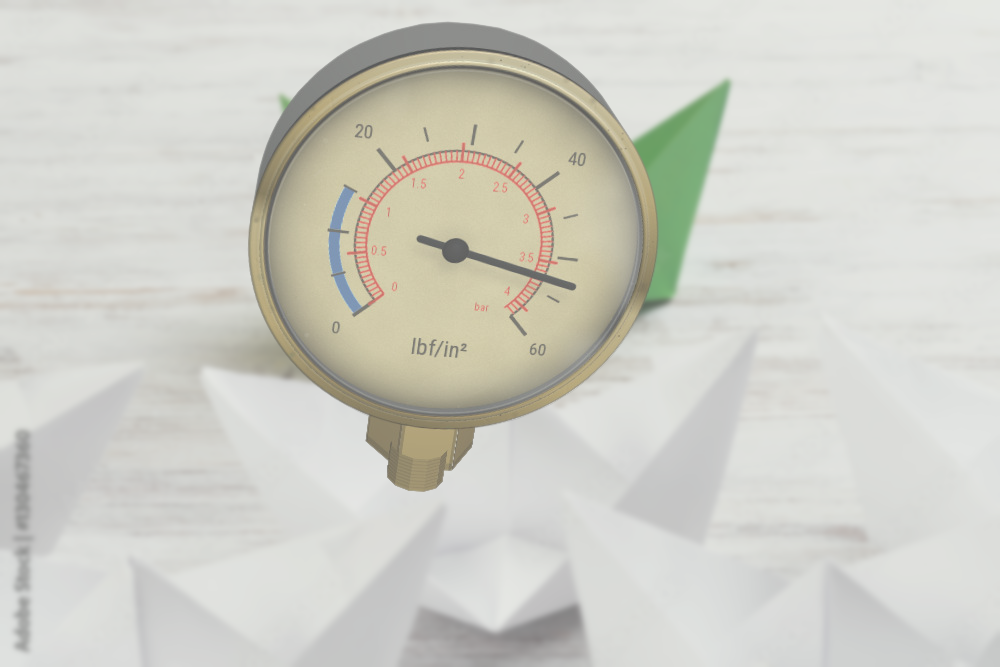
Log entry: 52.5 psi
